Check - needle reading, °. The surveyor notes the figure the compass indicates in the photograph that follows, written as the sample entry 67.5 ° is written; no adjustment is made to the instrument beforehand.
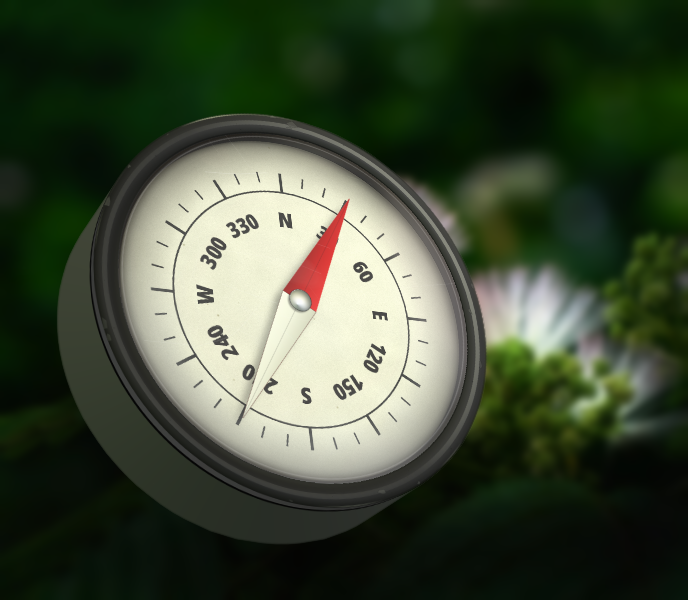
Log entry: 30 °
